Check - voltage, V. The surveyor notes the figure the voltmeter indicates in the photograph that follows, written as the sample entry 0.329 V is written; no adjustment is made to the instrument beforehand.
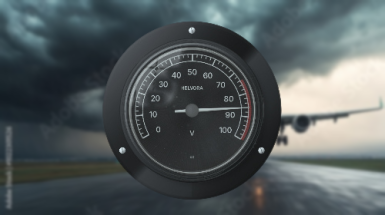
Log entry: 86 V
